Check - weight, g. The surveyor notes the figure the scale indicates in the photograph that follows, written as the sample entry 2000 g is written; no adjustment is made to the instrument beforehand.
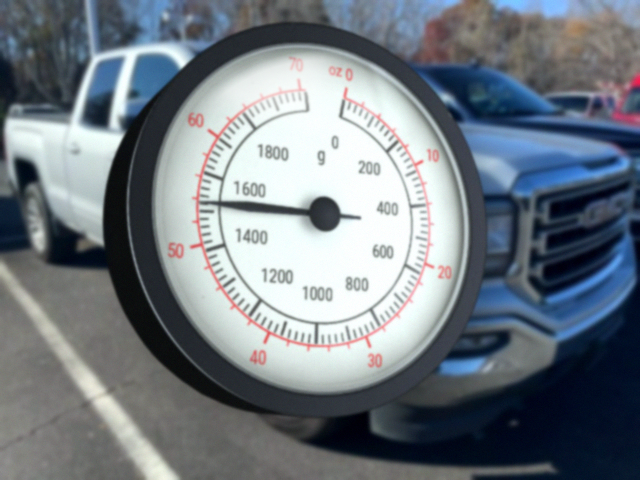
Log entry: 1520 g
